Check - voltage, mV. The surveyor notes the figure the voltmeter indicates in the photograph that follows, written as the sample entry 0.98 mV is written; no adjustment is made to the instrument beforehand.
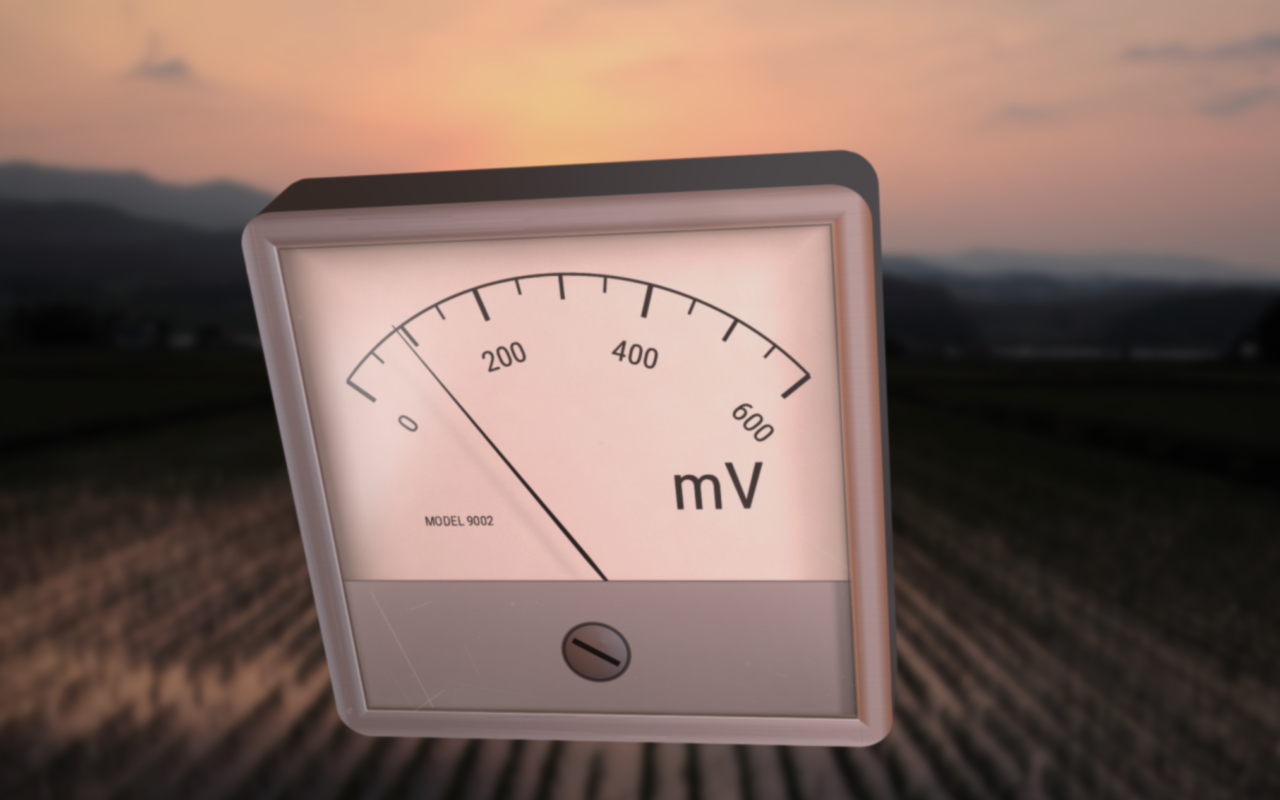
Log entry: 100 mV
